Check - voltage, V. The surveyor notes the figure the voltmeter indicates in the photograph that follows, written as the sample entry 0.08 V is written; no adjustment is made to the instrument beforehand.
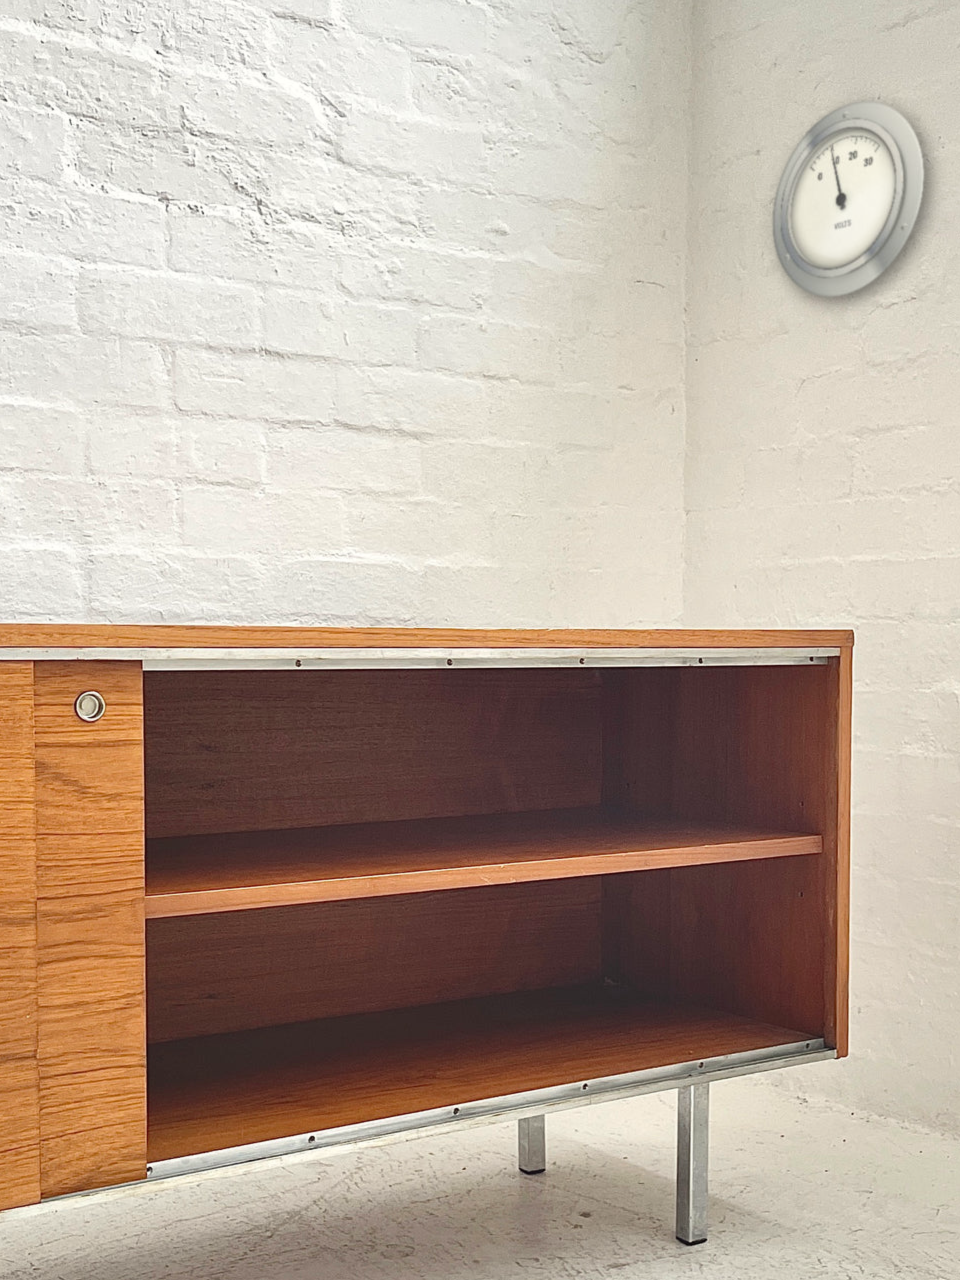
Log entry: 10 V
